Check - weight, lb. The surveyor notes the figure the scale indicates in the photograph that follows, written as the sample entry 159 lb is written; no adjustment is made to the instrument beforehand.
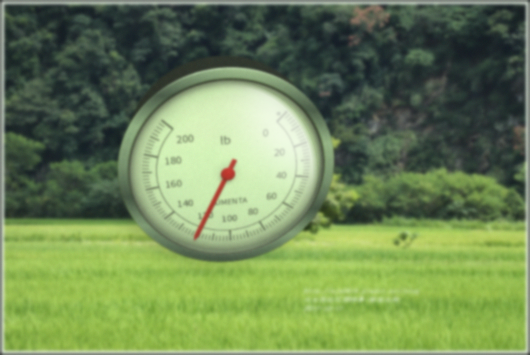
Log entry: 120 lb
